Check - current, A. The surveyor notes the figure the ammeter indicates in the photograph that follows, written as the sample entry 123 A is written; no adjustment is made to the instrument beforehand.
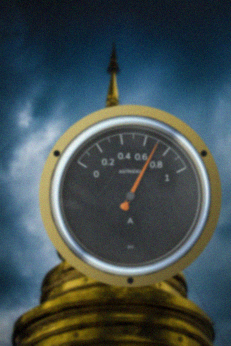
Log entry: 0.7 A
